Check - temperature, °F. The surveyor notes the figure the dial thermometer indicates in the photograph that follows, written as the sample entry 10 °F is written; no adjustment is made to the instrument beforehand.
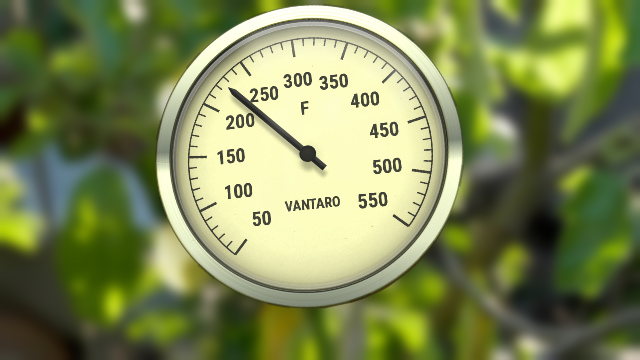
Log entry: 225 °F
